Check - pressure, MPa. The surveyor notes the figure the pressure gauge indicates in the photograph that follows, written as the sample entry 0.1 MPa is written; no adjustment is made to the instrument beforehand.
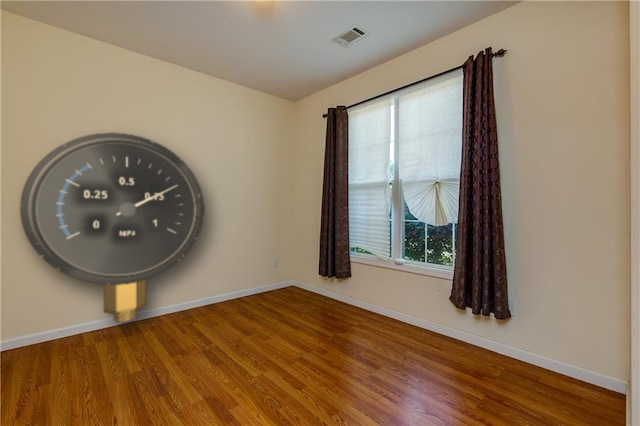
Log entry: 0.75 MPa
